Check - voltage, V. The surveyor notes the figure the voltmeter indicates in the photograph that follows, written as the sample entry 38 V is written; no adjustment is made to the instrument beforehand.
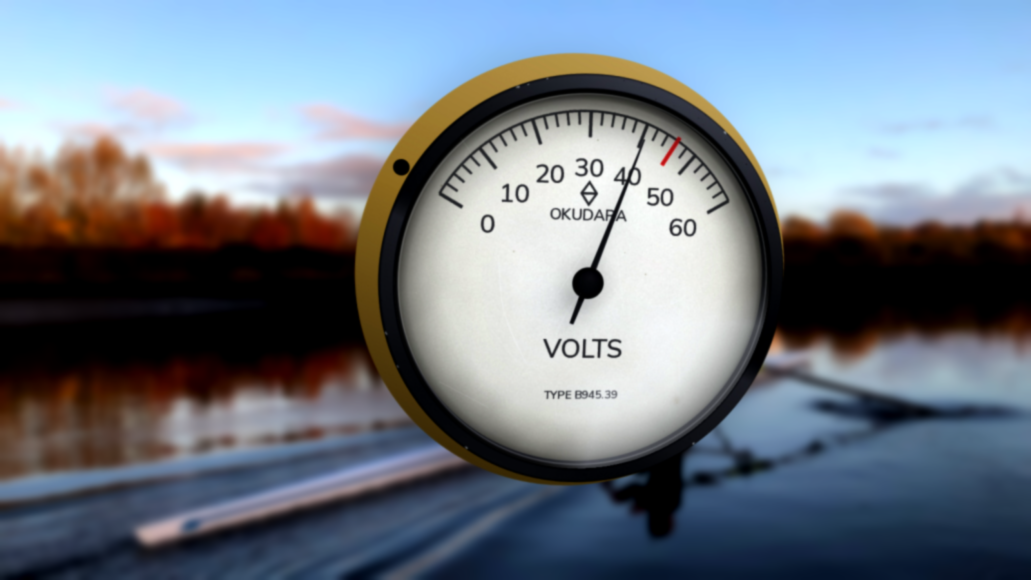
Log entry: 40 V
